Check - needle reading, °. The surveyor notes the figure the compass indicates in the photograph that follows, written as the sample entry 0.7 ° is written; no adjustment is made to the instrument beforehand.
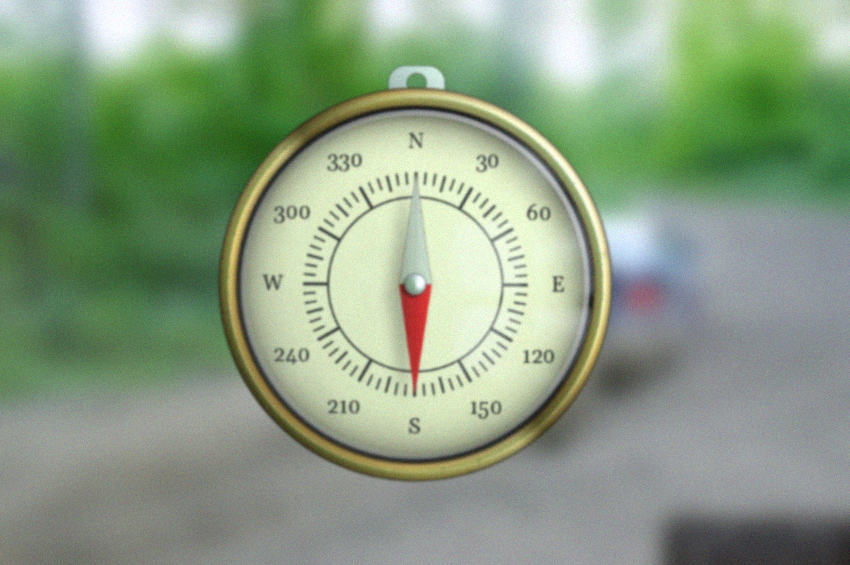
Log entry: 180 °
